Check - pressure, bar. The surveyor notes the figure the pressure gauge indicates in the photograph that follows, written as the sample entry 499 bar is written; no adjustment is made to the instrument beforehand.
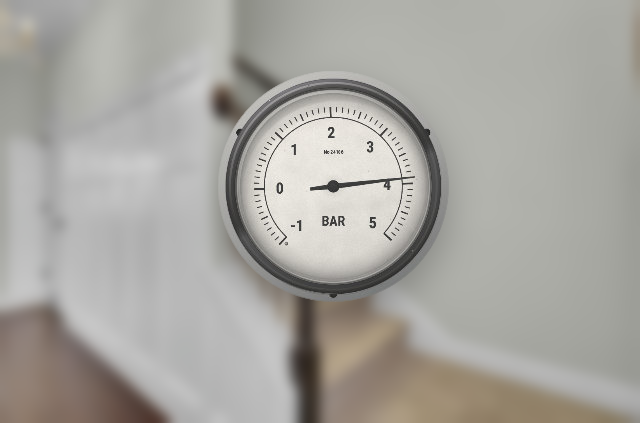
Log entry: 3.9 bar
